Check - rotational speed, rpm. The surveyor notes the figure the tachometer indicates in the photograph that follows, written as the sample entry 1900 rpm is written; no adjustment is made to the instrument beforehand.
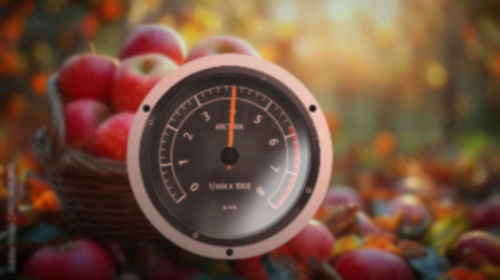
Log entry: 4000 rpm
